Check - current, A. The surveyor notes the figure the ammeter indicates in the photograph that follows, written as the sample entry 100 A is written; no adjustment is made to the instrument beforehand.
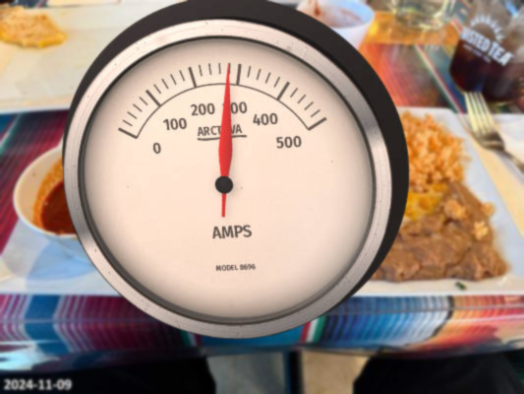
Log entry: 280 A
